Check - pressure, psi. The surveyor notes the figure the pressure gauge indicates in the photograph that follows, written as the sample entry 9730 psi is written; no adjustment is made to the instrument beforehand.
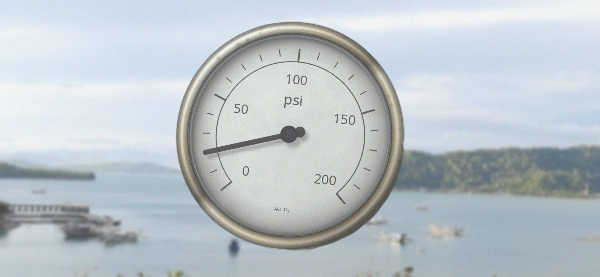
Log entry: 20 psi
